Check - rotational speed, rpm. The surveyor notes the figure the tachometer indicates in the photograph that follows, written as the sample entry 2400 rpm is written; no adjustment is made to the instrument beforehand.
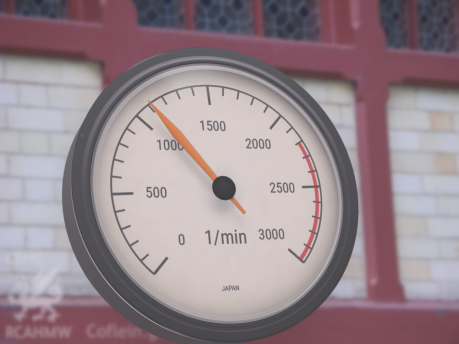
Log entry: 1100 rpm
